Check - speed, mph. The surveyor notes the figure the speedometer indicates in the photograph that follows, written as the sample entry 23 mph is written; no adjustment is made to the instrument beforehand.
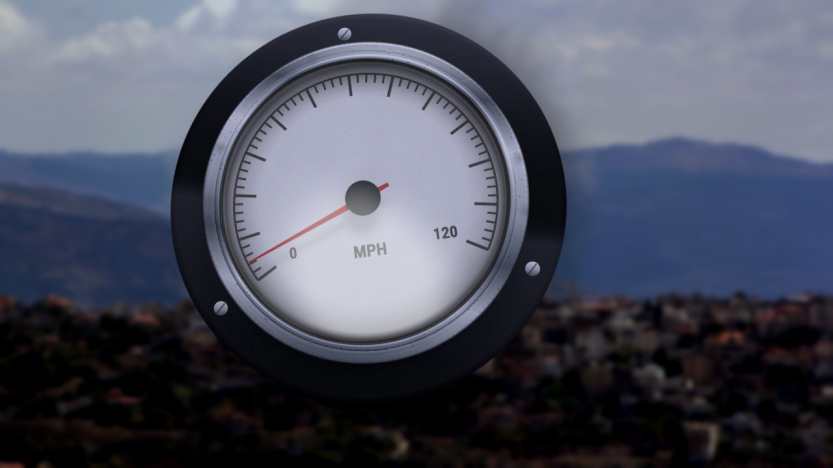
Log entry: 4 mph
